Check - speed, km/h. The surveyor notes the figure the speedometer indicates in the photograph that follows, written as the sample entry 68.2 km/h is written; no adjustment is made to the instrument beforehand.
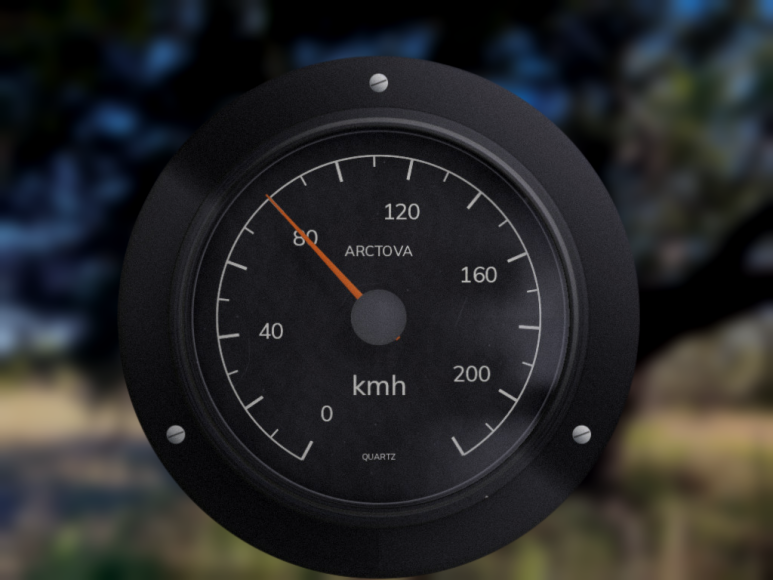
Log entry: 80 km/h
